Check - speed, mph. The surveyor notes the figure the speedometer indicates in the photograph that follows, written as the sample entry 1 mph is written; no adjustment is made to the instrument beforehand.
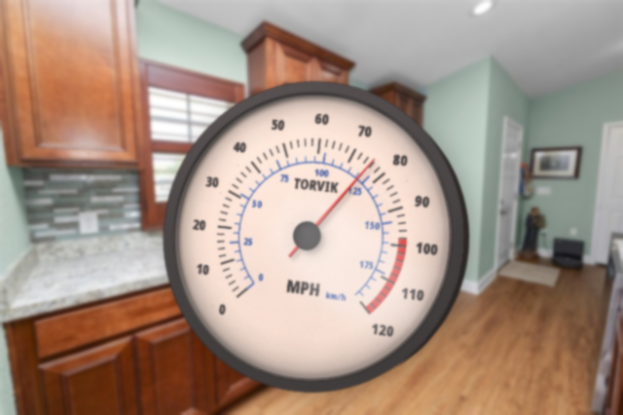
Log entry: 76 mph
